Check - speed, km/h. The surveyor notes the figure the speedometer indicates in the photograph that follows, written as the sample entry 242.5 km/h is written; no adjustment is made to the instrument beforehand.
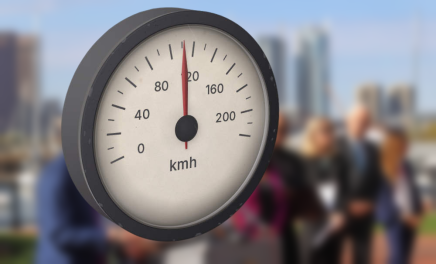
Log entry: 110 km/h
